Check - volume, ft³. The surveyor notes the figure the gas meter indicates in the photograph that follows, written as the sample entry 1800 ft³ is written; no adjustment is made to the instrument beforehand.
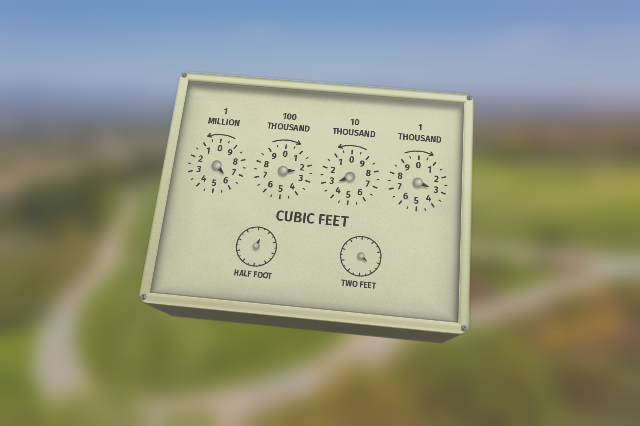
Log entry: 623300 ft³
